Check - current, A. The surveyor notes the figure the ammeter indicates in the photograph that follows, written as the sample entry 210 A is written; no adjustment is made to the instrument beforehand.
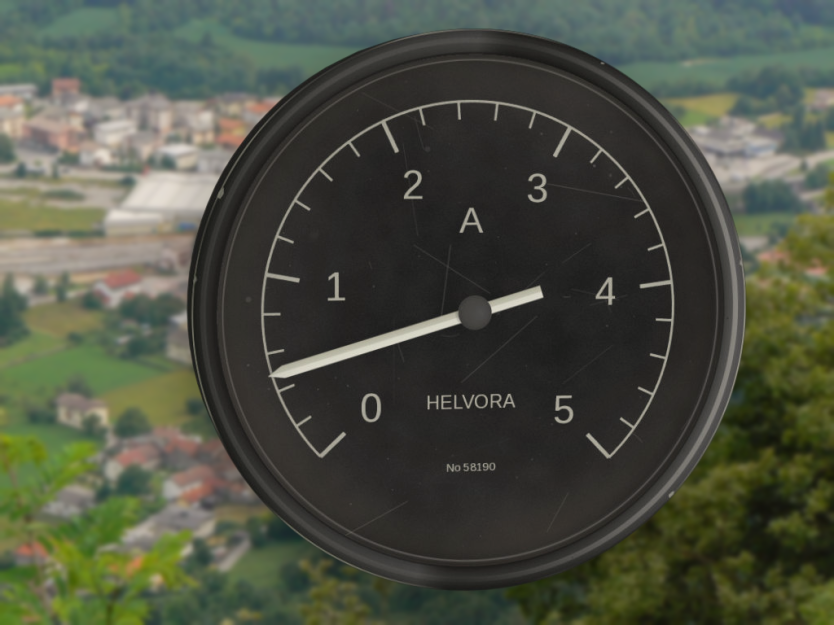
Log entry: 0.5 A
